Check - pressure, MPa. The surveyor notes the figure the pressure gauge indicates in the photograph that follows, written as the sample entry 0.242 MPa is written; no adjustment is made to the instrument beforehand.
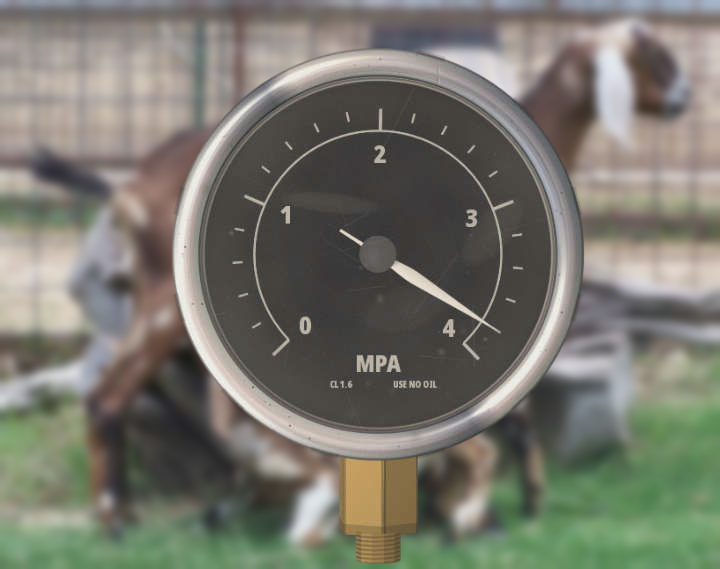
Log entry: 3.8 MPa
